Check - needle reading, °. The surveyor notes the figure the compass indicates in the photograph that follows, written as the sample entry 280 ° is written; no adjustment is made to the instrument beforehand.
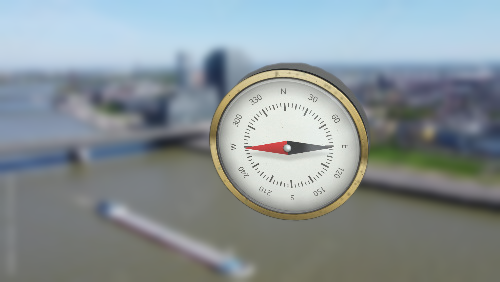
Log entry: 270 °
